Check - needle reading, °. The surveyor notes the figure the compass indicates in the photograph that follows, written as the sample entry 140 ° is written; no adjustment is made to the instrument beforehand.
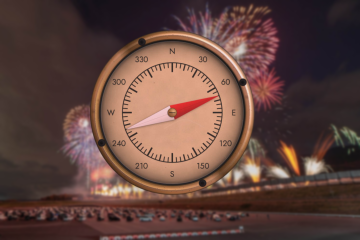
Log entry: 70 °
